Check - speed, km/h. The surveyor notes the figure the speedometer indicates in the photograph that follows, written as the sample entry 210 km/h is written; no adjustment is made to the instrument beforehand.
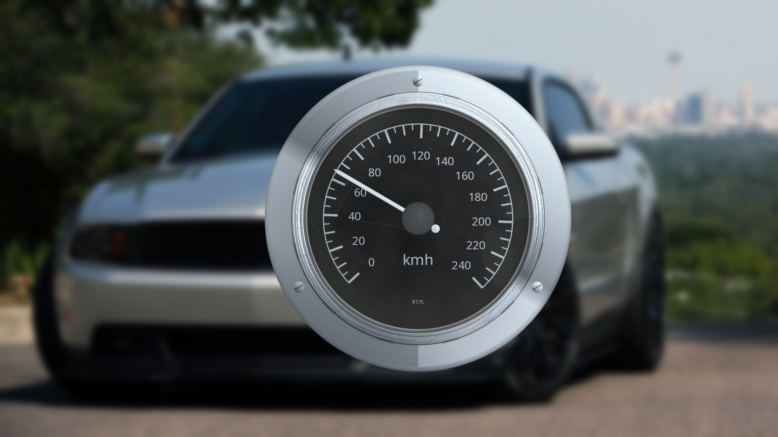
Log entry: 65 km/h
